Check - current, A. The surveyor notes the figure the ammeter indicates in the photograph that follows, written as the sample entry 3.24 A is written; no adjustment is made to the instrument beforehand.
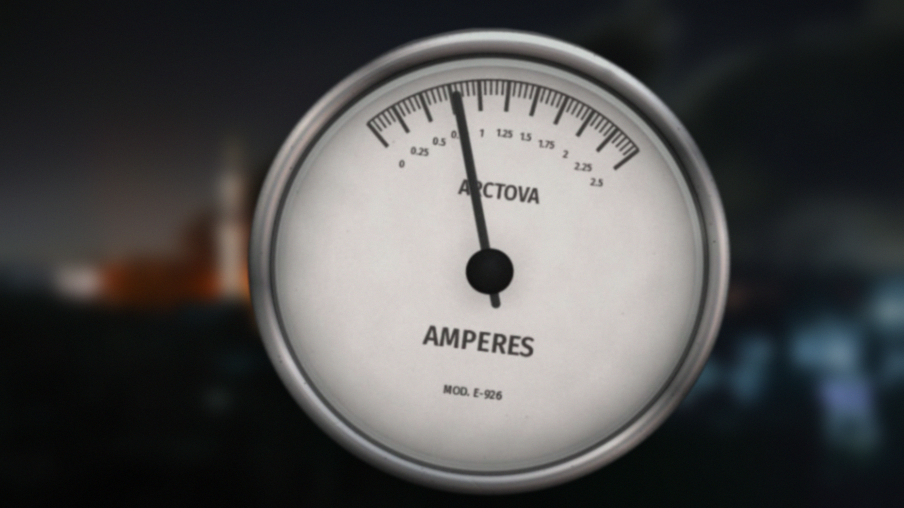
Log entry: 0.8 A
